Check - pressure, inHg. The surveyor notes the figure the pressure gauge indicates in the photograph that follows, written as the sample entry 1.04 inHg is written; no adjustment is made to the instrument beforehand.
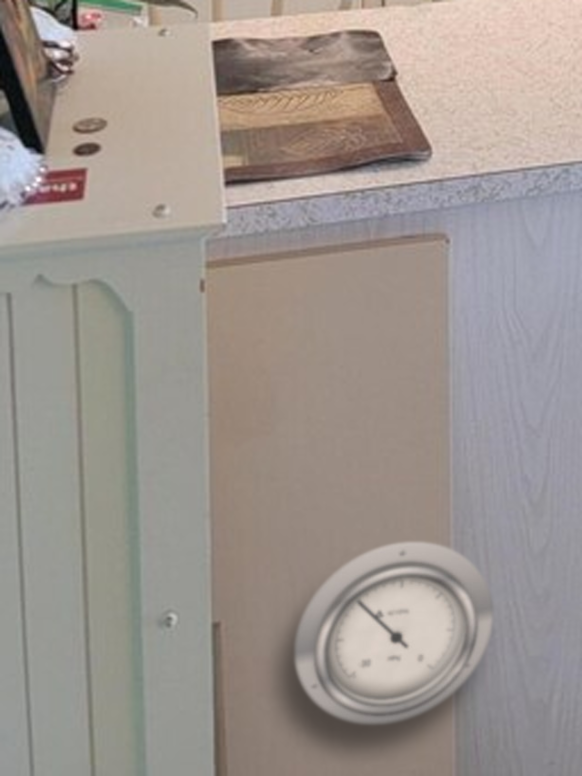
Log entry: -20 inHg
